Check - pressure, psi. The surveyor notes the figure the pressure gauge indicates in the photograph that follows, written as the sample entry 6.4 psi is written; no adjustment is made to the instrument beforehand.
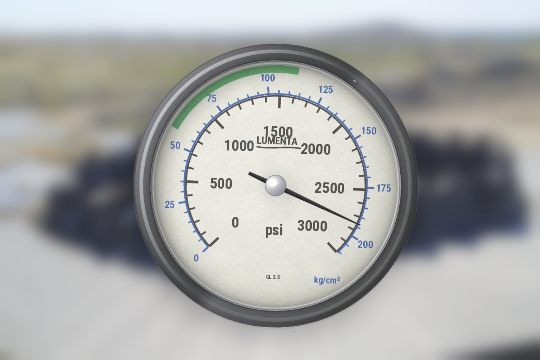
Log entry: 2750 psi
